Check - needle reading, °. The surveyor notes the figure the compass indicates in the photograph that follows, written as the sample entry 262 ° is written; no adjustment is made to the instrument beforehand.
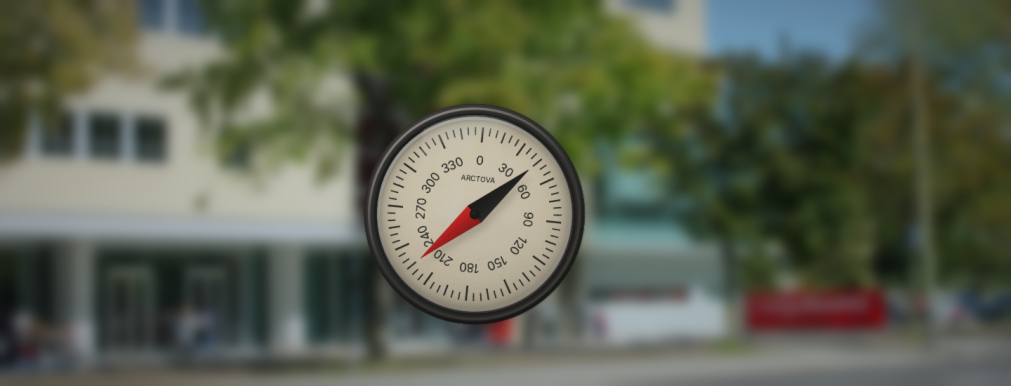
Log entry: 225 °
